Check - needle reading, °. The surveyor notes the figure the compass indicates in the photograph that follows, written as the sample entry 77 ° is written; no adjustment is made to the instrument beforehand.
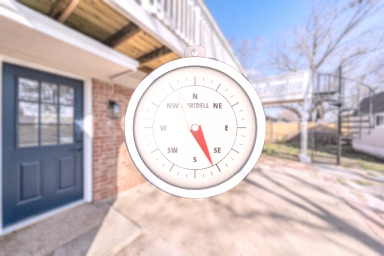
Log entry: 155 °
